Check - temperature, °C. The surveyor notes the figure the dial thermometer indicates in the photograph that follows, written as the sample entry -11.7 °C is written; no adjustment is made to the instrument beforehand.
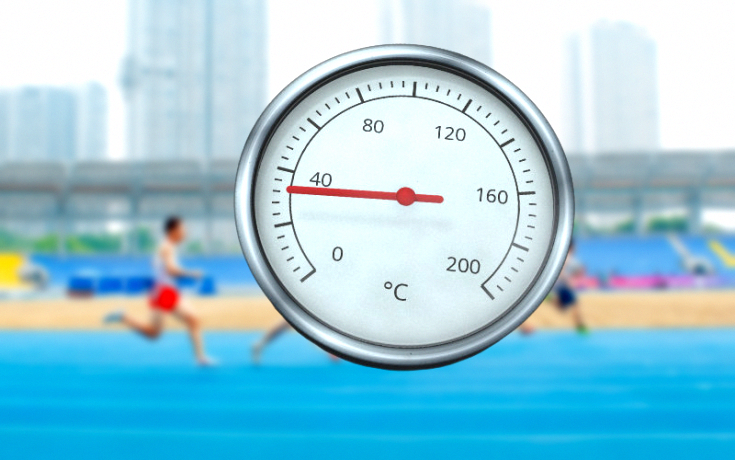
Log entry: 32 °C
